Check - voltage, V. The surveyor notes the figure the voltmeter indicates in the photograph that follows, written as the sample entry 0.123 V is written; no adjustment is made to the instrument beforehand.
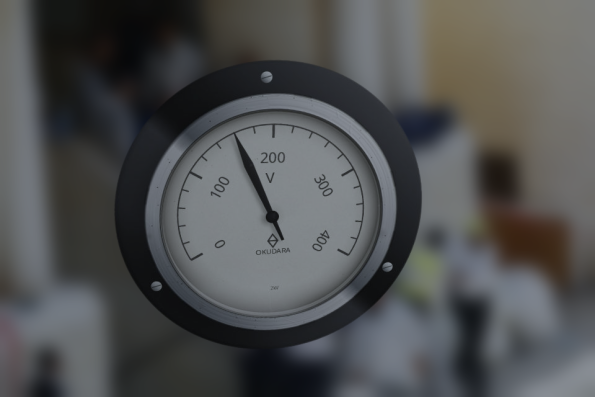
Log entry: 160 V
